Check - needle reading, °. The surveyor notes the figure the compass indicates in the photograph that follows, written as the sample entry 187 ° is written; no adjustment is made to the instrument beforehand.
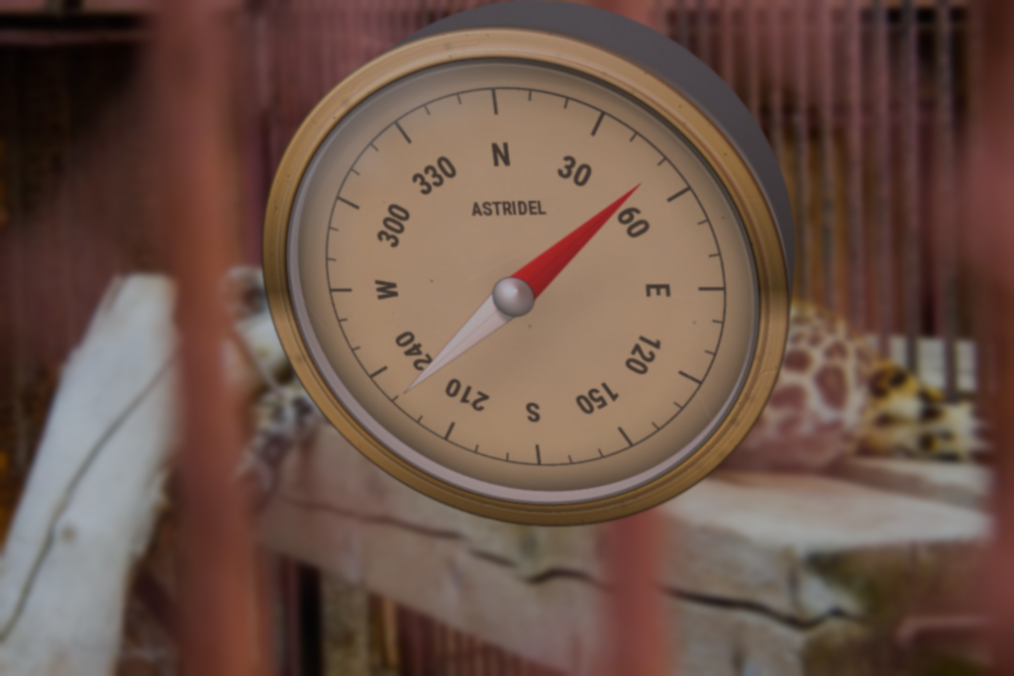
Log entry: 50 °
